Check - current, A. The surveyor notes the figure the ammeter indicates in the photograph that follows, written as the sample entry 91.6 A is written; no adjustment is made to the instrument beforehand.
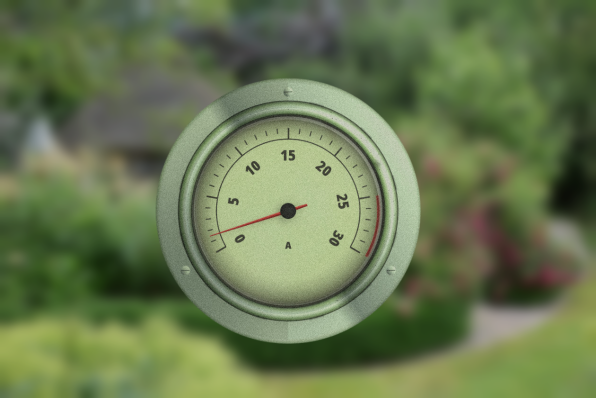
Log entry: 1.5 A
